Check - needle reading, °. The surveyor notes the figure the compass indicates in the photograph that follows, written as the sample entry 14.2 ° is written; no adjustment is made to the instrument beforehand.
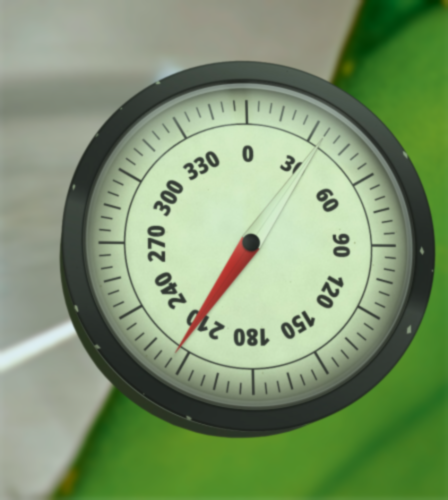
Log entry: 215 °
